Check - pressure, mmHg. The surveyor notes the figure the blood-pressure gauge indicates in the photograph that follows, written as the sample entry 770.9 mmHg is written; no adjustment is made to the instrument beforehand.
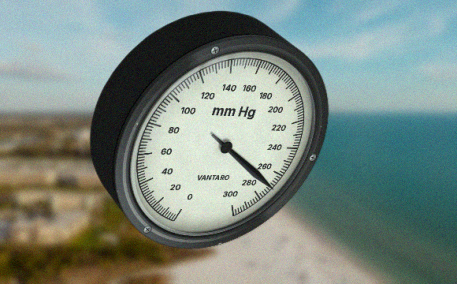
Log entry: 270 mmHg
